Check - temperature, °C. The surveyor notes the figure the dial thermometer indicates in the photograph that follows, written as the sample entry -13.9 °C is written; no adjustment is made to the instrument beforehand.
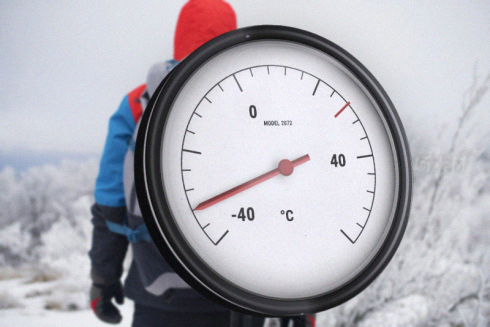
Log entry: -32 °C
